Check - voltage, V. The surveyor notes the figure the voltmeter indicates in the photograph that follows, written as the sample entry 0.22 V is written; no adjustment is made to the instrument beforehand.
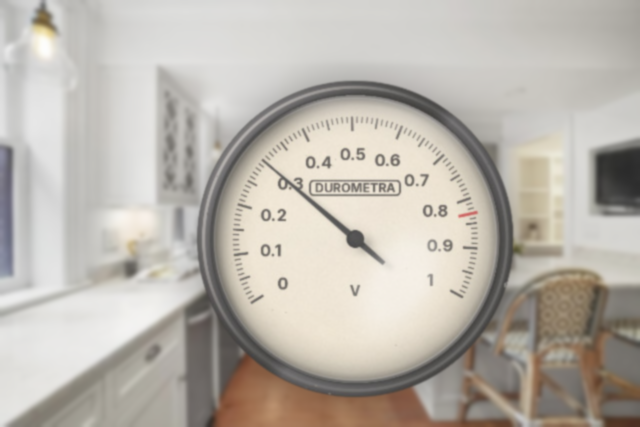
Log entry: 0.3 V
